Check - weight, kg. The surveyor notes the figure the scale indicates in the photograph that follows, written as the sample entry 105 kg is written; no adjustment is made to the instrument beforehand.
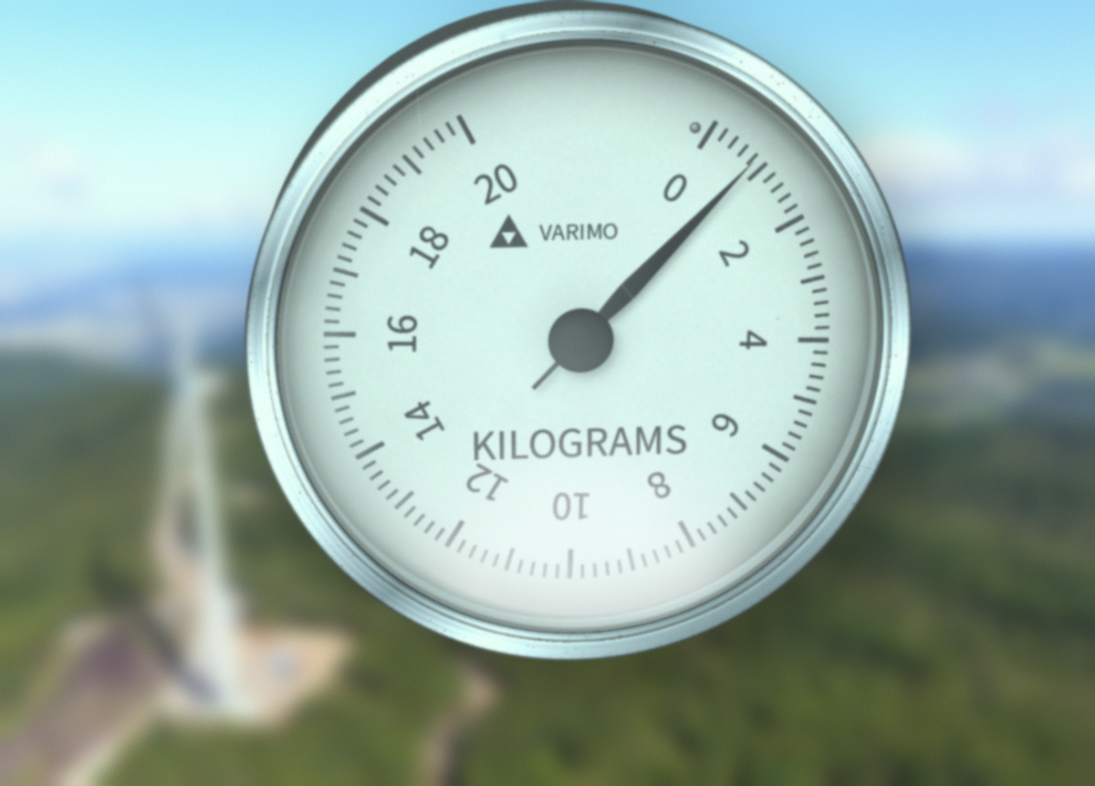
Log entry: 0.8 kg
